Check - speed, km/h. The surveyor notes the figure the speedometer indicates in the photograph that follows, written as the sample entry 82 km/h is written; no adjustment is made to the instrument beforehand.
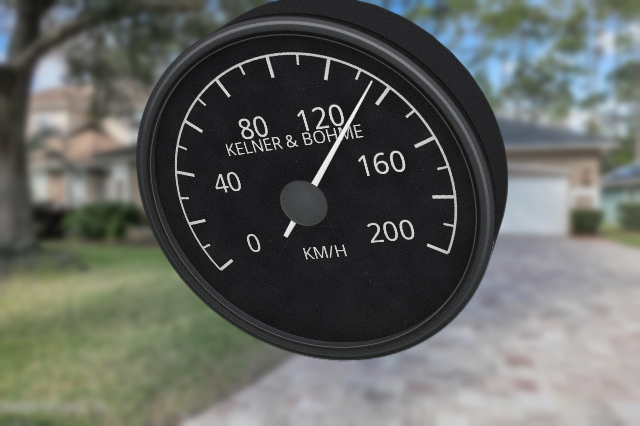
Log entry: 135 km/h
